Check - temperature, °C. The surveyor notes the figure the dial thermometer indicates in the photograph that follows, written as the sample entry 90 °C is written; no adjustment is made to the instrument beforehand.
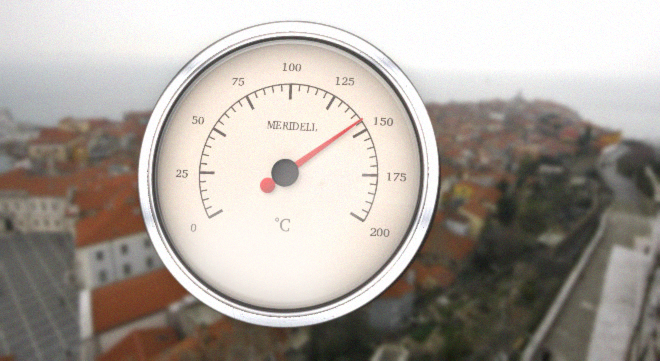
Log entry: 145 °C
